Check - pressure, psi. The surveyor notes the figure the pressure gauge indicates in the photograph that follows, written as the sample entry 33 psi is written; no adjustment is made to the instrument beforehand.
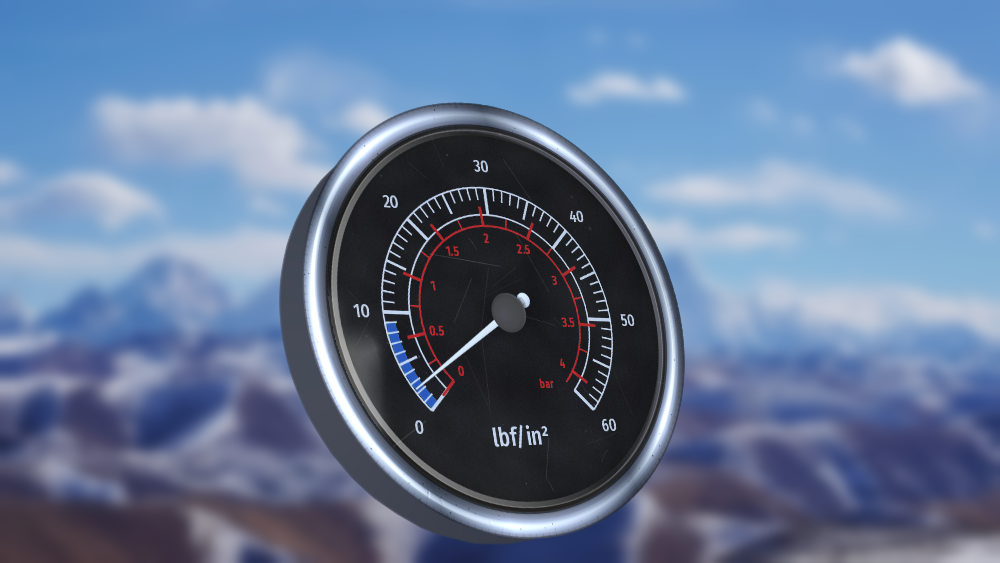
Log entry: 2.5 psi
